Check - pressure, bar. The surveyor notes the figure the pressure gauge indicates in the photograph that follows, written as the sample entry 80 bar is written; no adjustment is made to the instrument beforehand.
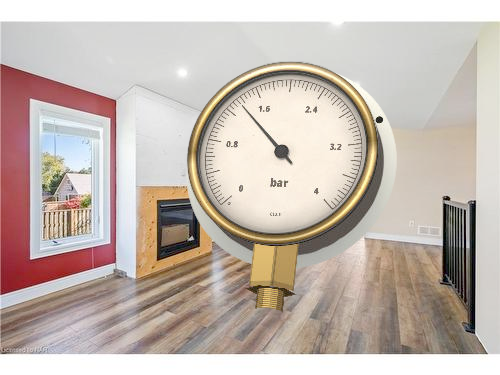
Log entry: 1.35 bar
